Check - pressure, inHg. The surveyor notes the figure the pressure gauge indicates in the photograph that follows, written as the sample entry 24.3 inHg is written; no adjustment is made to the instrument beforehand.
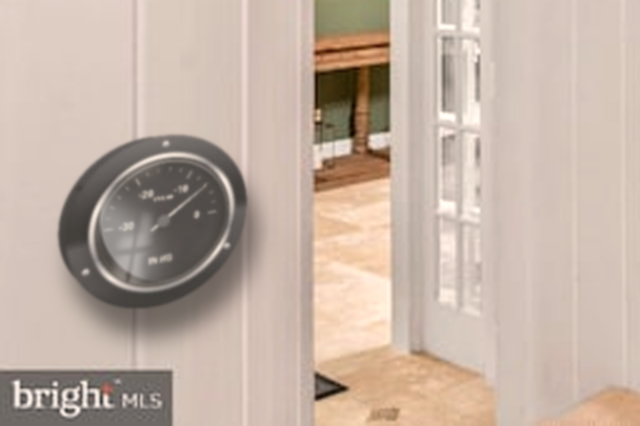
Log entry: -6 inHg
